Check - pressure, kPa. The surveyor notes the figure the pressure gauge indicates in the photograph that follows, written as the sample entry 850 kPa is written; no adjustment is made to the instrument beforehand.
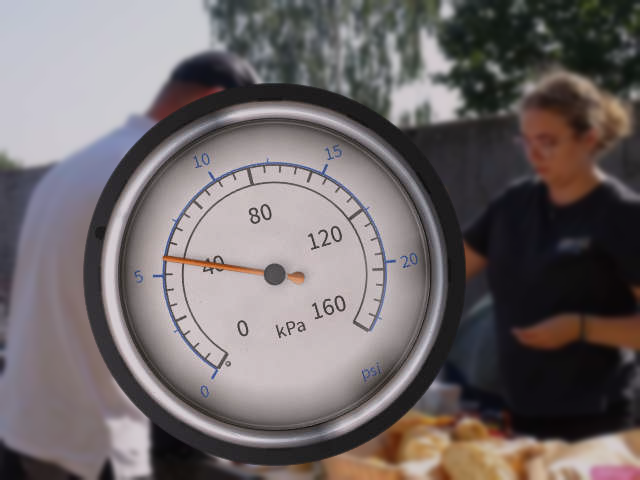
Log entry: 40 kPa
